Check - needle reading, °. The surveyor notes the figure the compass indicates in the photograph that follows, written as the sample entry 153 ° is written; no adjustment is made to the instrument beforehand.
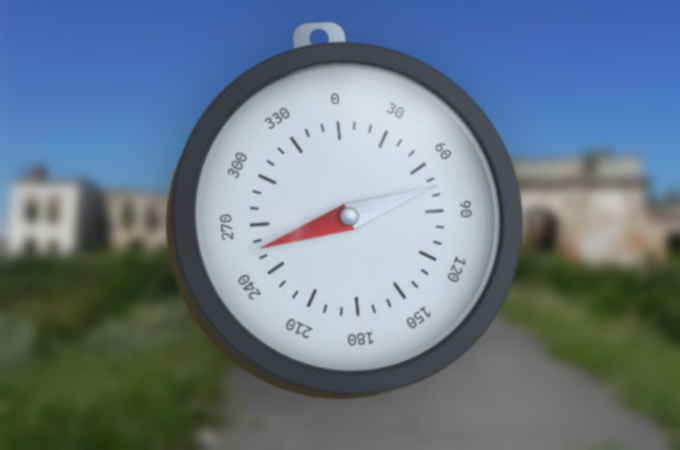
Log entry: 255 °
